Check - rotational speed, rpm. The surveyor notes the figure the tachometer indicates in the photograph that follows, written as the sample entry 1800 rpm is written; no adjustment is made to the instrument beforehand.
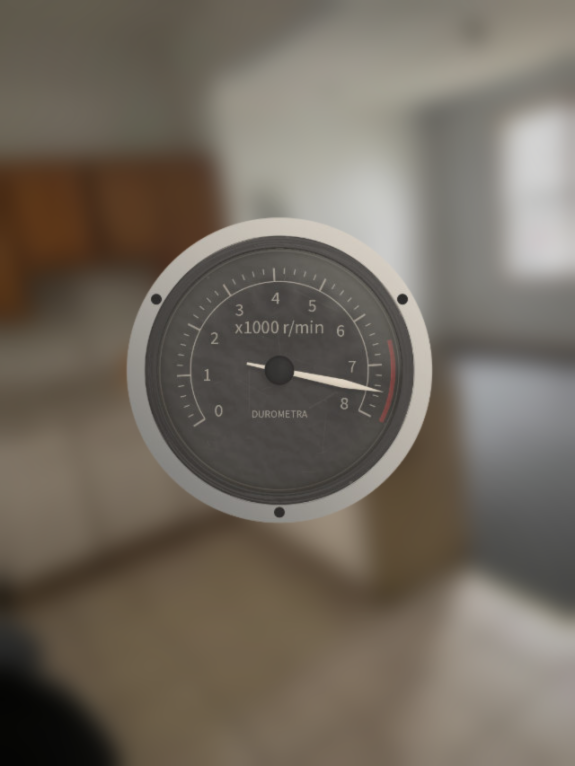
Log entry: 7500 rpm
